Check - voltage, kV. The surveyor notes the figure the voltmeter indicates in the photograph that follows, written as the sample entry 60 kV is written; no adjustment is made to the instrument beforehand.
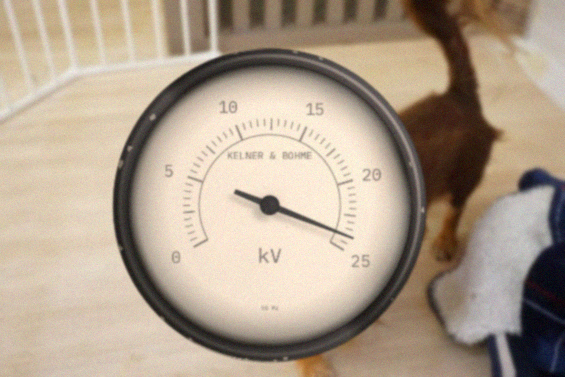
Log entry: 24 kV
